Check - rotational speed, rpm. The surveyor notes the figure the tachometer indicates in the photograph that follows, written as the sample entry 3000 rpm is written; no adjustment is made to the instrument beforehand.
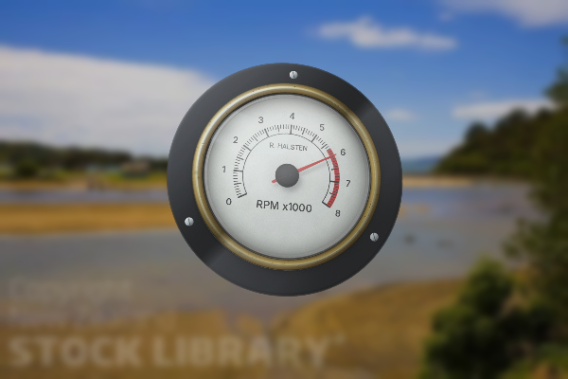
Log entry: 6000 rpm
